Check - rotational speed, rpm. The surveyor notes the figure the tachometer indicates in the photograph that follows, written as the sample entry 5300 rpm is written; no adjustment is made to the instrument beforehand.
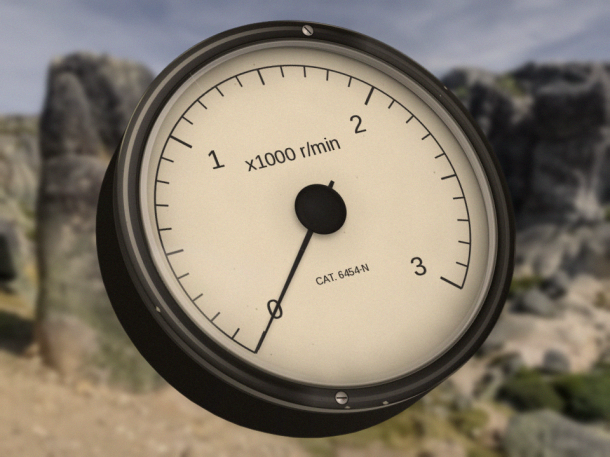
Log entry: 0 rpm
